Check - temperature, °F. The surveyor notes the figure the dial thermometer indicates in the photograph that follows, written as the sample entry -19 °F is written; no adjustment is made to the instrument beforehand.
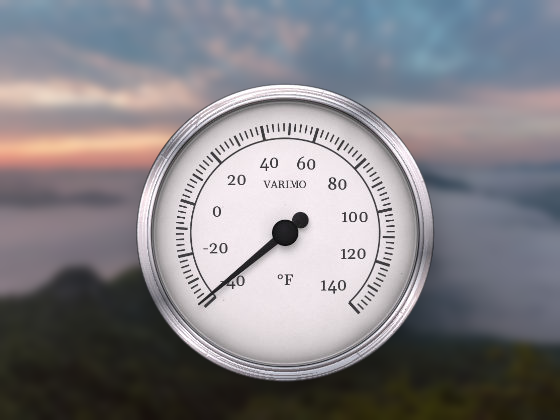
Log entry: -38 °F
